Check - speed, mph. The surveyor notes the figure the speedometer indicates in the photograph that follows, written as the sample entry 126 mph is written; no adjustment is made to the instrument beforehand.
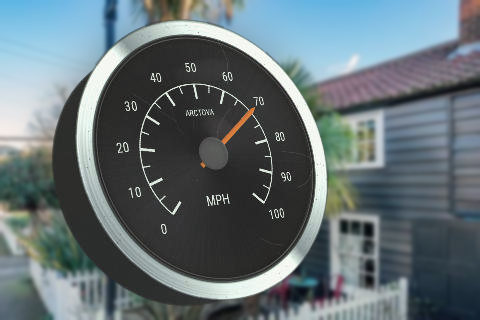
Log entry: 70 mph
